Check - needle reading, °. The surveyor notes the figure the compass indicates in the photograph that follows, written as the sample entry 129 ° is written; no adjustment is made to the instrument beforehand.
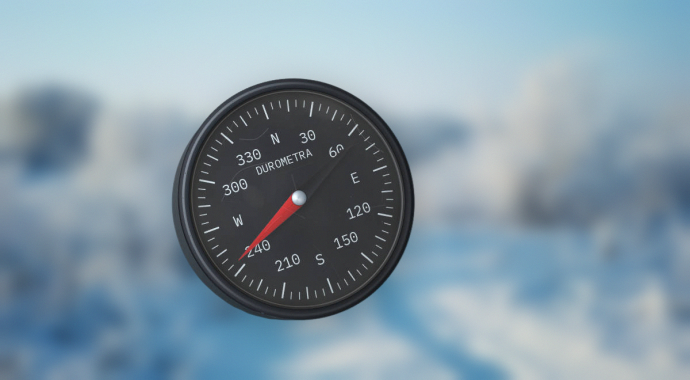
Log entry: 245 °
